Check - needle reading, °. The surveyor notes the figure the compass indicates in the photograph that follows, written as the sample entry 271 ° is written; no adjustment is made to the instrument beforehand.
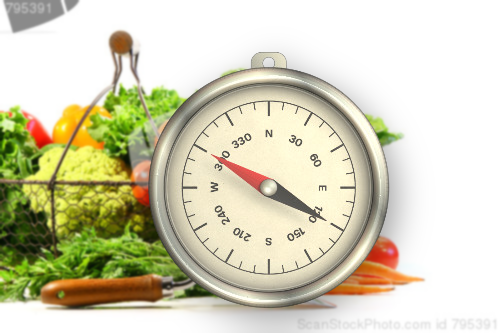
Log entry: 300 °
